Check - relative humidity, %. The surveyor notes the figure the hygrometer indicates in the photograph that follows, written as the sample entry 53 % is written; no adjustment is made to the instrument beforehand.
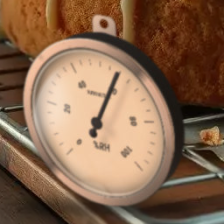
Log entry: 60 %
